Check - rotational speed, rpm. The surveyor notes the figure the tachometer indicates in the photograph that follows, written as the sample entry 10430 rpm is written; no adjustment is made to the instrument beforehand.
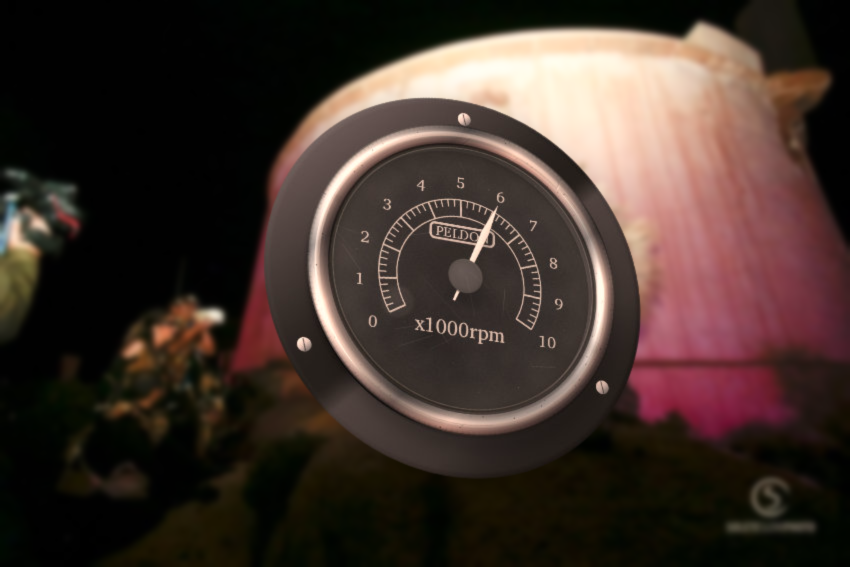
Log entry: 6000 rpm
